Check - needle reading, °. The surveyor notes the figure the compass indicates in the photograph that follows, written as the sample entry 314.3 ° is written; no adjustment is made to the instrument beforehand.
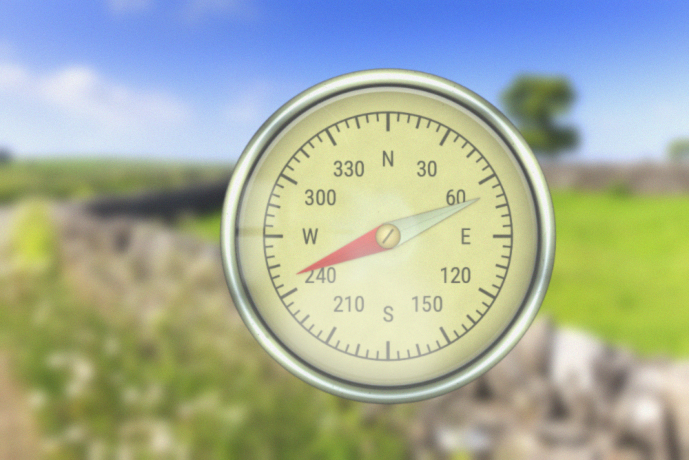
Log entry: 247.5 °
